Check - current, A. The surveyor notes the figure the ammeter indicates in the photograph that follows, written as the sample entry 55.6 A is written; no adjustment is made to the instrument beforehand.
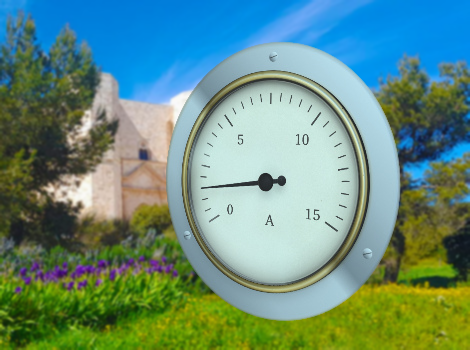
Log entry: 1.5 A
